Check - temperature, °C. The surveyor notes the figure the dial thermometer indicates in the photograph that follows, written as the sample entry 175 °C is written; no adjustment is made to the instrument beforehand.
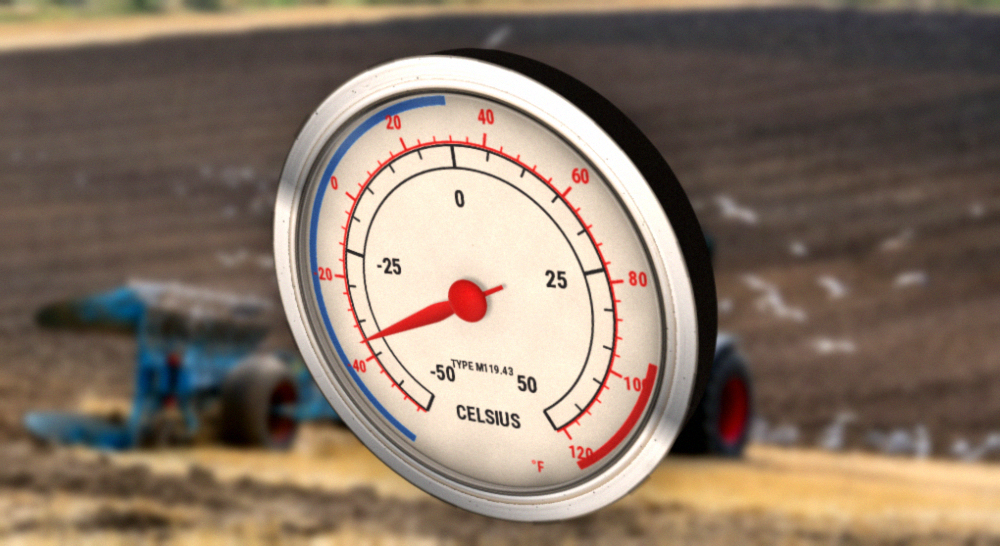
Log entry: -37.5 °C
